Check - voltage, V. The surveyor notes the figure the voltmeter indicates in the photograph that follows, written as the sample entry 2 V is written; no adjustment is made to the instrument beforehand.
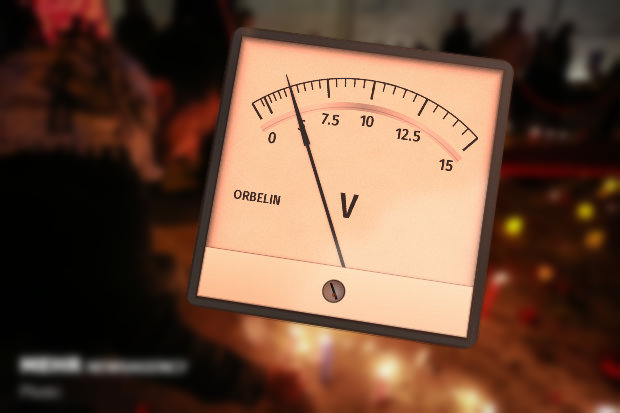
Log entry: 5 V
